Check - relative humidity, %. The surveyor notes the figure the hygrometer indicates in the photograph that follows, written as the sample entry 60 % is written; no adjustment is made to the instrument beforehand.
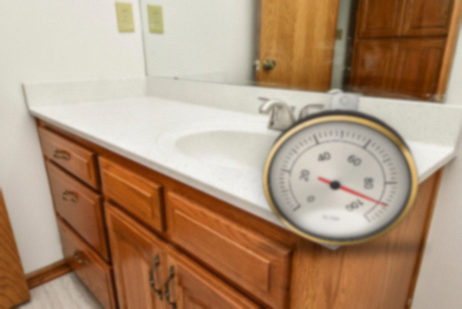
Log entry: 90 %
